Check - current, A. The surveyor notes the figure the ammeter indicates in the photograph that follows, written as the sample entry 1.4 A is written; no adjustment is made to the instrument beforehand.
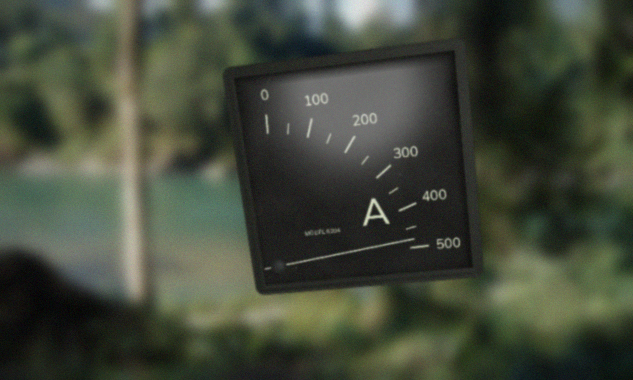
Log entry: 475 A
